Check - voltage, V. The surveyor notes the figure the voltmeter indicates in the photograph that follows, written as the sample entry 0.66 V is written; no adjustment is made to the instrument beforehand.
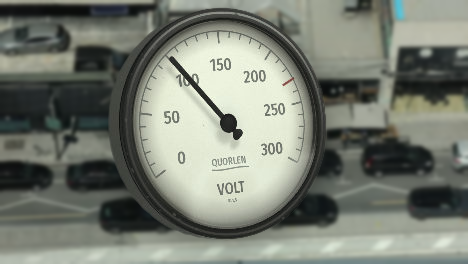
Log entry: 100 V
